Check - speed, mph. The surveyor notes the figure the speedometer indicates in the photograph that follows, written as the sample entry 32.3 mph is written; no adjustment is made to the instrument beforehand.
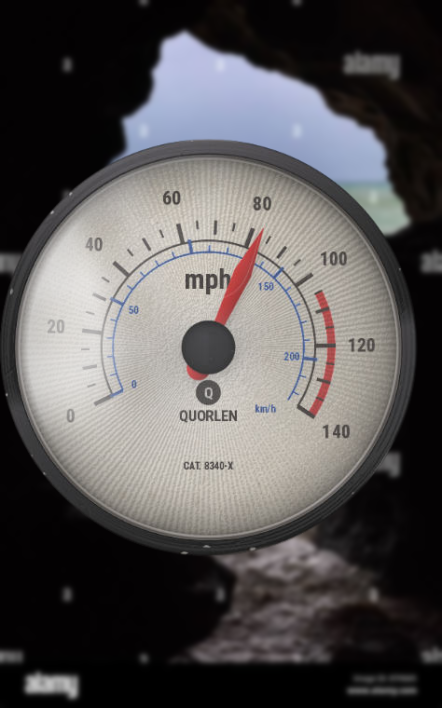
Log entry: 82.5 mph
